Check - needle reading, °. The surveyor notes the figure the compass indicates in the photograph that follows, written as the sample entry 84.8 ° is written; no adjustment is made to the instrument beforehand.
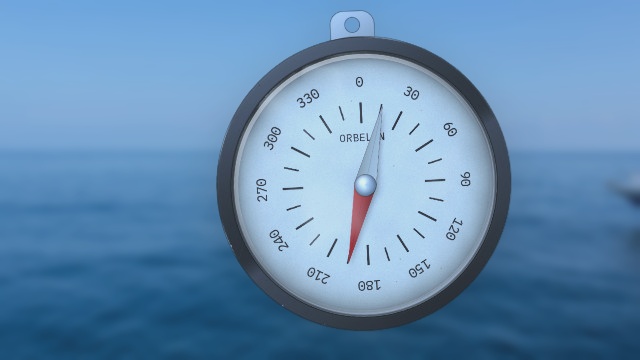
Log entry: 195 °
